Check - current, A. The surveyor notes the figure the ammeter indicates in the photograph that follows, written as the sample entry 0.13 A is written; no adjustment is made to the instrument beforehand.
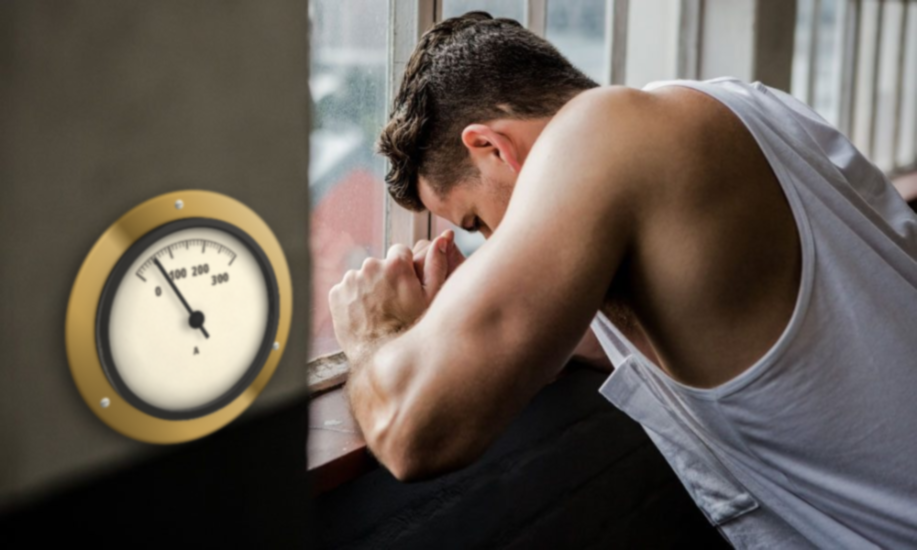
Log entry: 50 A
